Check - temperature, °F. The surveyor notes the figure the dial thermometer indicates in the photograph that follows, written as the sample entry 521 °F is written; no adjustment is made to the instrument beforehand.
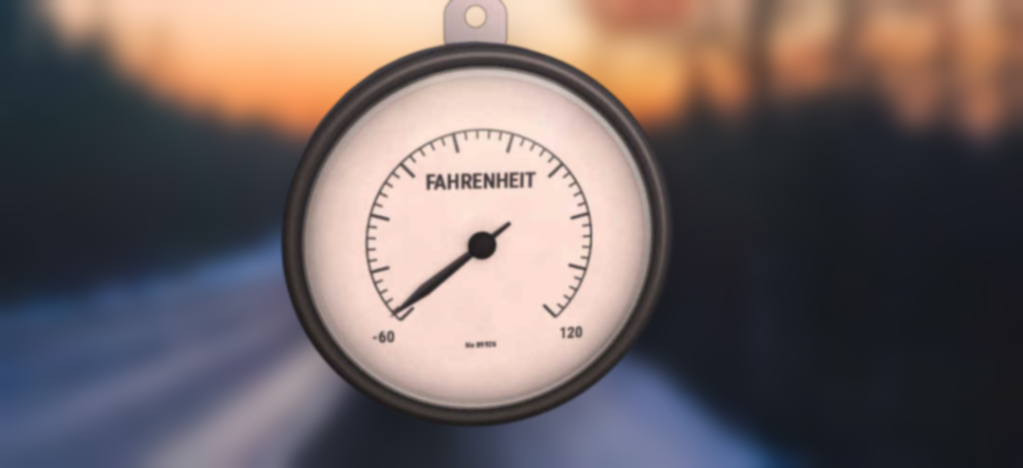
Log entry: -56 °F
